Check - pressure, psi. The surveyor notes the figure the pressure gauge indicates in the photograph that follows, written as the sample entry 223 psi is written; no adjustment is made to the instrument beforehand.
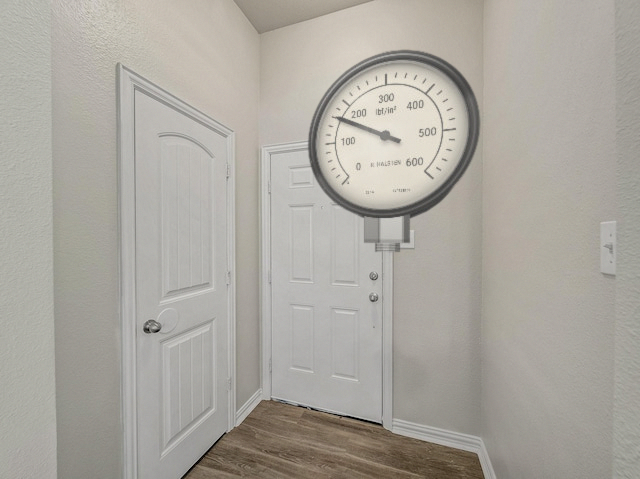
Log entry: 160 psi
